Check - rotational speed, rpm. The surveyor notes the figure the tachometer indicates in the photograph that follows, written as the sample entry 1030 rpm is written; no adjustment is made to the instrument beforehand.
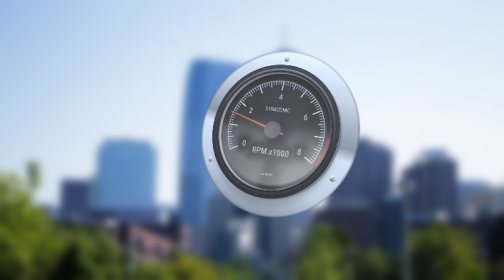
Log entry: 1500 rpm
